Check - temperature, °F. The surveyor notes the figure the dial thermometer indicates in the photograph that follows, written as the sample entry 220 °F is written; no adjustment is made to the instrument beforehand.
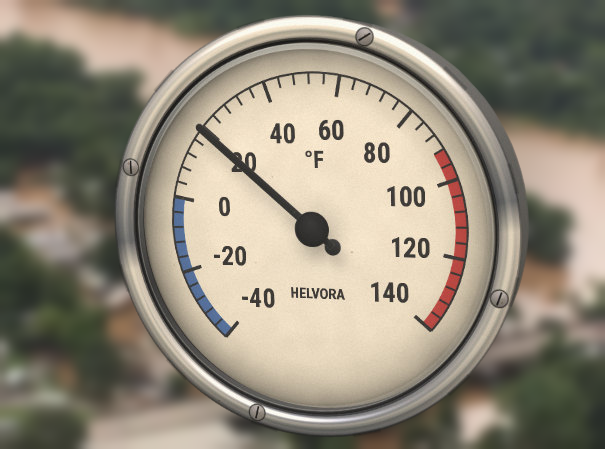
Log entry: 20 °F
